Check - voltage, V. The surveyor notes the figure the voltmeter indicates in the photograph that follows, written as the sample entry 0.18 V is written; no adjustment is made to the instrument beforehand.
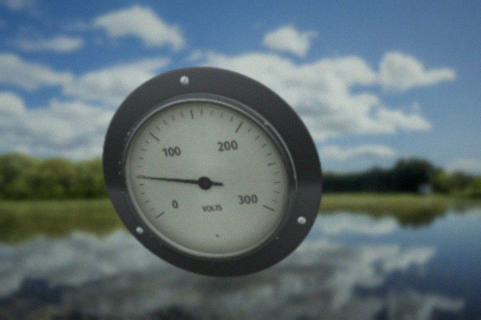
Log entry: 50 V
